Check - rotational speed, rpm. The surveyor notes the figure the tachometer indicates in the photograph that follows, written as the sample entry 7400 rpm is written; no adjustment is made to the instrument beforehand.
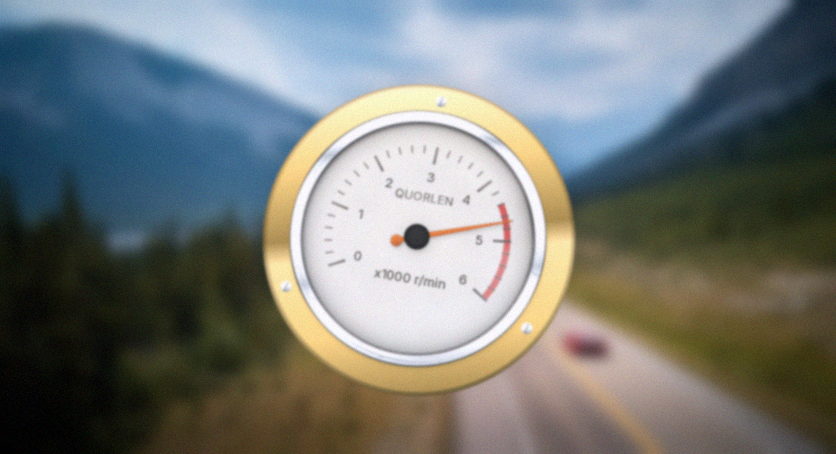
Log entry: 4700 rpm
